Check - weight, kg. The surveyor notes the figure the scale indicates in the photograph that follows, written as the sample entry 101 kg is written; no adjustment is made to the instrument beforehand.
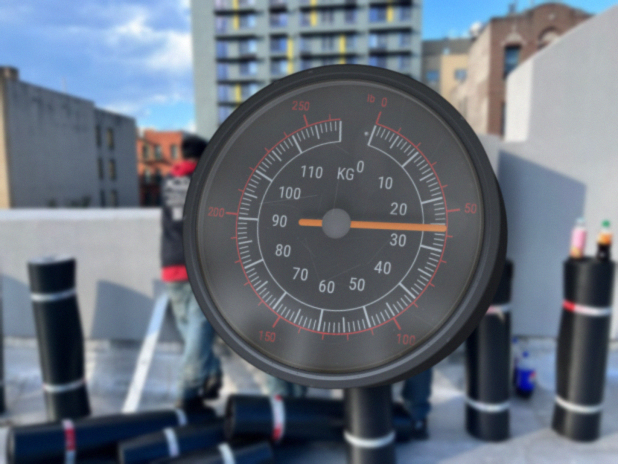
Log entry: 26 kg
